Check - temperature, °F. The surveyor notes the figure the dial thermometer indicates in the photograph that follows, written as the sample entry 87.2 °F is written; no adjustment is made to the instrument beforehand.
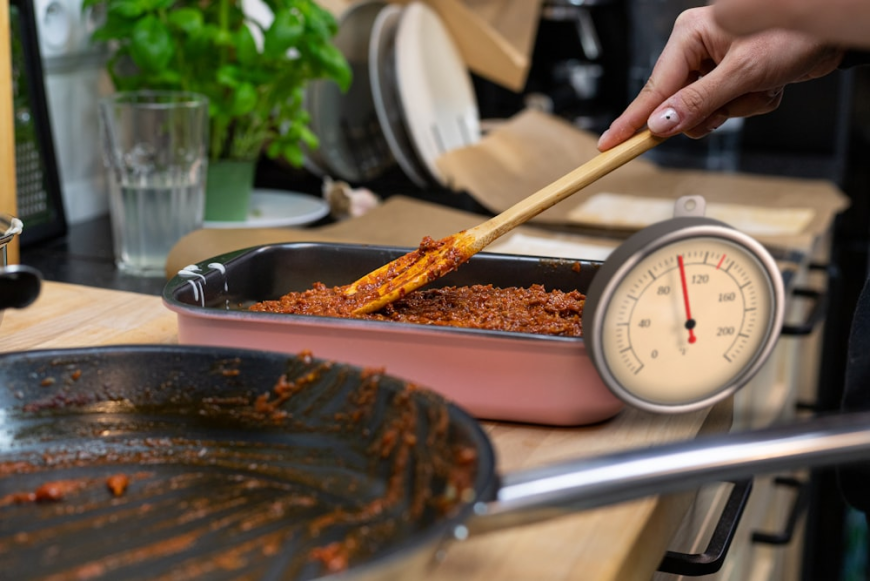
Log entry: 100 °F
